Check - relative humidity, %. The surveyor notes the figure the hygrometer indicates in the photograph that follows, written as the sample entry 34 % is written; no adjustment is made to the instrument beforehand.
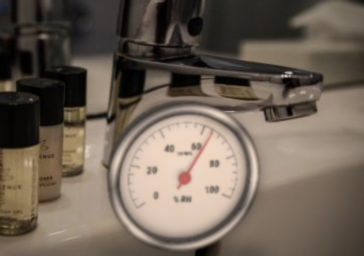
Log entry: 64 %
